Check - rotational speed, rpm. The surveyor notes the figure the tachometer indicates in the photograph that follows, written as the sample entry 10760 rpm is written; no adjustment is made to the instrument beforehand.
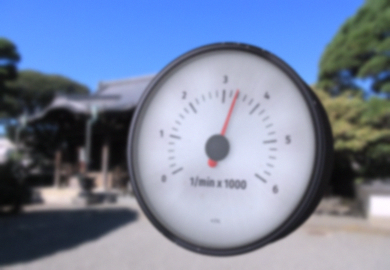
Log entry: 3400 rpm
